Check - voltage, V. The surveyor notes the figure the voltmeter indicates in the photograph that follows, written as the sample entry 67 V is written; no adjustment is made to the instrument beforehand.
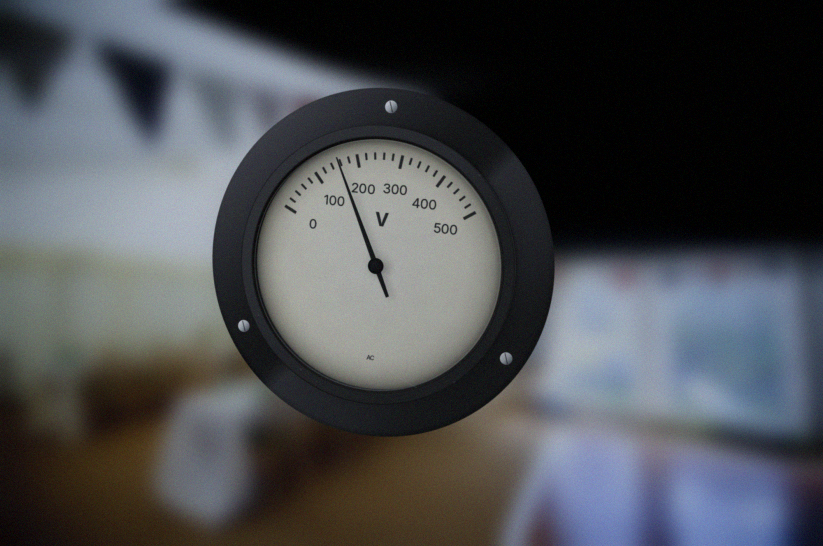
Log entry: 160 V
